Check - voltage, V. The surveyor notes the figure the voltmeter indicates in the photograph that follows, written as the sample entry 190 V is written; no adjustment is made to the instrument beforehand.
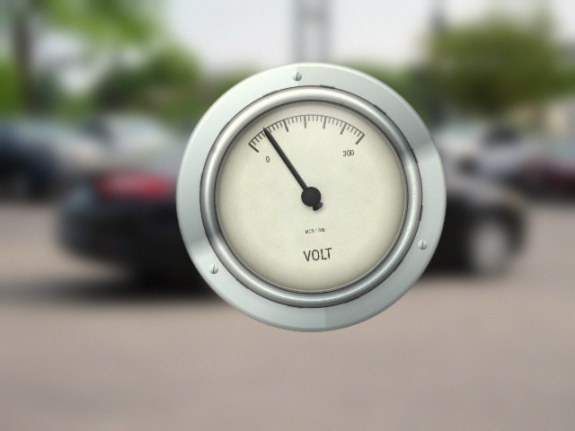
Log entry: 50 V
